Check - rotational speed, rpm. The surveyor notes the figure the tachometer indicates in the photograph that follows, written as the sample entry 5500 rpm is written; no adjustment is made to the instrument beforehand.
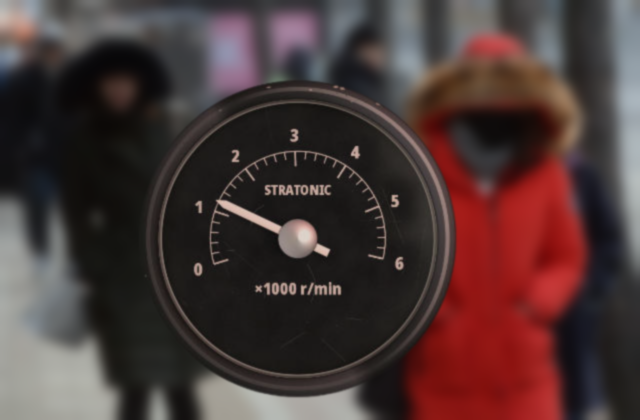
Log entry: 1200 rpm
